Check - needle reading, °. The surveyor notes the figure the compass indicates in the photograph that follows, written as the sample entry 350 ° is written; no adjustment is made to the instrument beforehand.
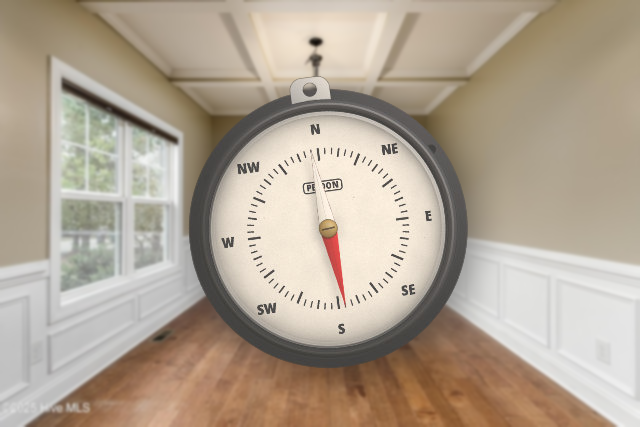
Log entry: 175 °
